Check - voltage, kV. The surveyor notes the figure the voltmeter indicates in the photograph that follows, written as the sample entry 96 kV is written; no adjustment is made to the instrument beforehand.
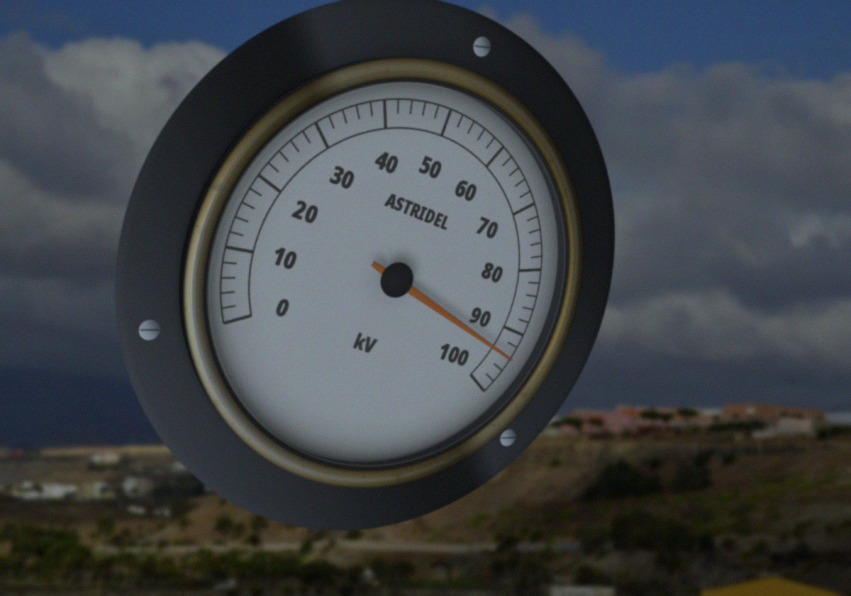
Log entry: 94 kV
